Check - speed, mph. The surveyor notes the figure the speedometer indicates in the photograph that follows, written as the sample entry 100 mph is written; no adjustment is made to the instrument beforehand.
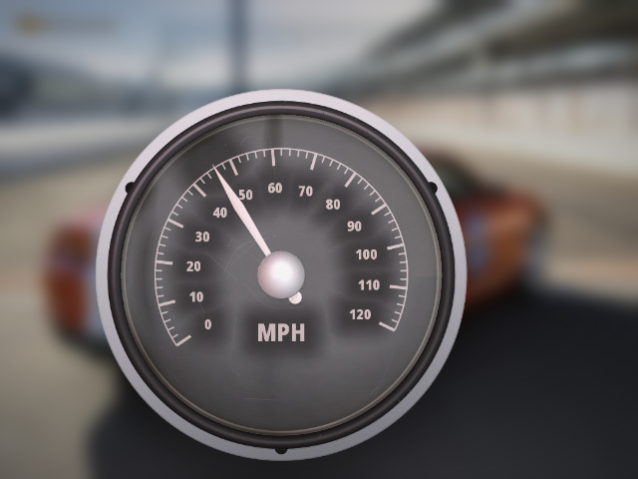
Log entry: 46 mph
